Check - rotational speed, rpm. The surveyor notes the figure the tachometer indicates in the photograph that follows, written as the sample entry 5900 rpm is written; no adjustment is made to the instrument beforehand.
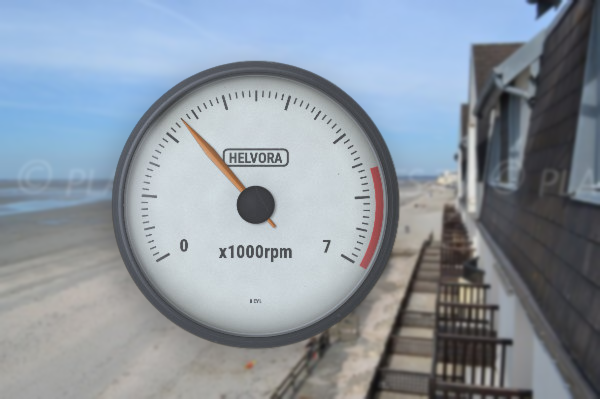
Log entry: 2300 rpm
